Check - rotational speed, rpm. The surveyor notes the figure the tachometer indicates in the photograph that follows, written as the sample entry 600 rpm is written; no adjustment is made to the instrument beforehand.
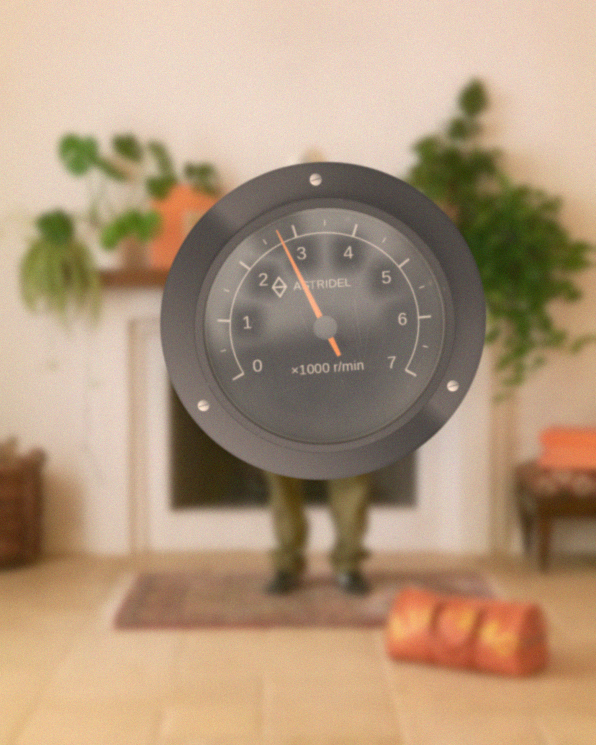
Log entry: 2750 rpm
